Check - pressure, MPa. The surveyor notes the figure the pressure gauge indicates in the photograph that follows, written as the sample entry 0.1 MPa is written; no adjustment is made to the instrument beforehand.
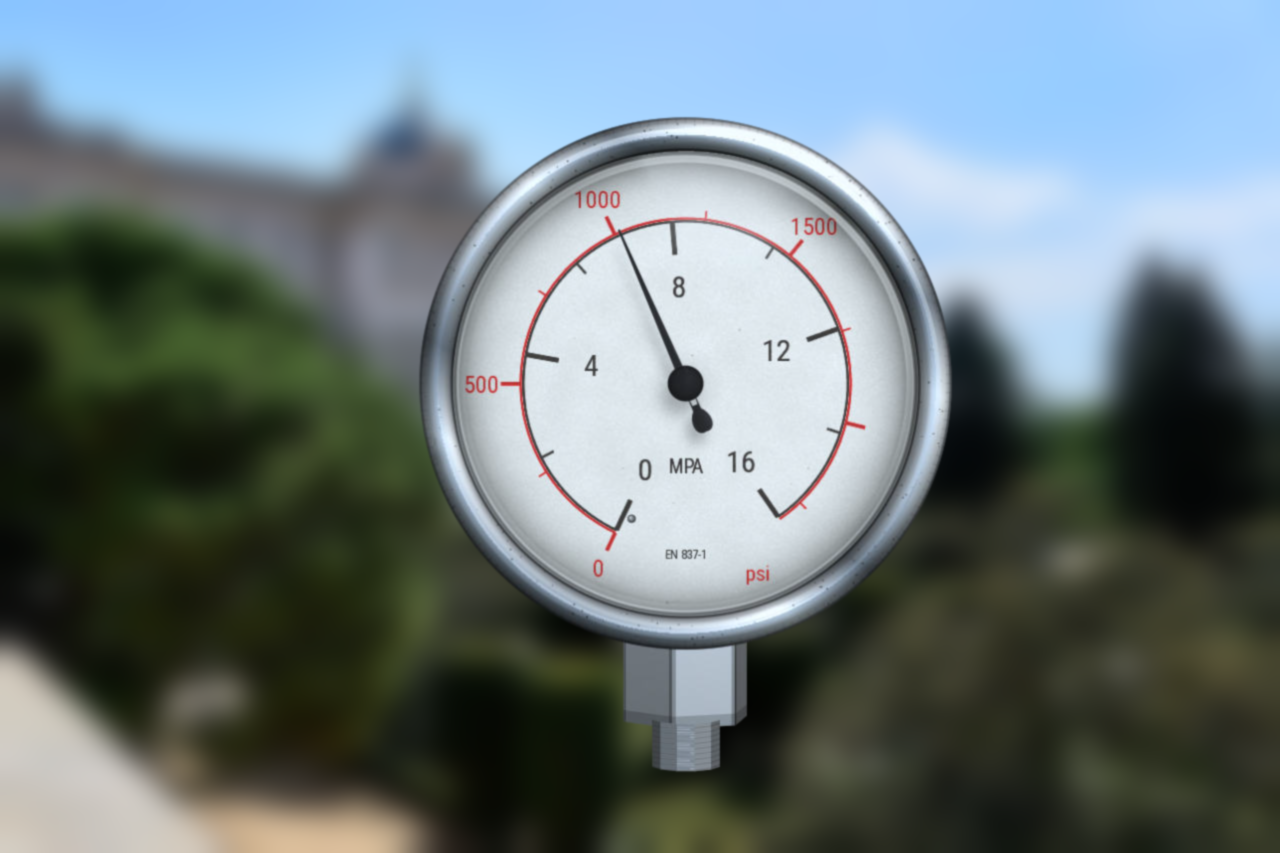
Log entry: 7 MPa
